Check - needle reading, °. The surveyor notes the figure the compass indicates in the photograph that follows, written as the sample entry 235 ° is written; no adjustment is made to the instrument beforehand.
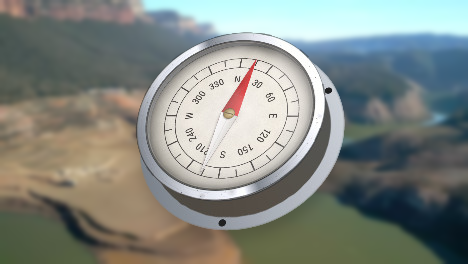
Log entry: 15 °
